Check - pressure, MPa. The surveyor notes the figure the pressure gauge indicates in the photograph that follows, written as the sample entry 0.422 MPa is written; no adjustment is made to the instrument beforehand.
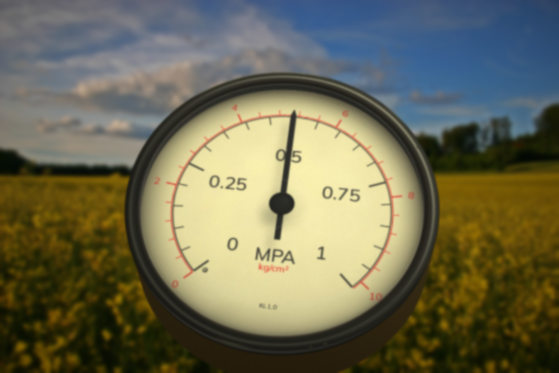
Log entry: 0.5 MPa
